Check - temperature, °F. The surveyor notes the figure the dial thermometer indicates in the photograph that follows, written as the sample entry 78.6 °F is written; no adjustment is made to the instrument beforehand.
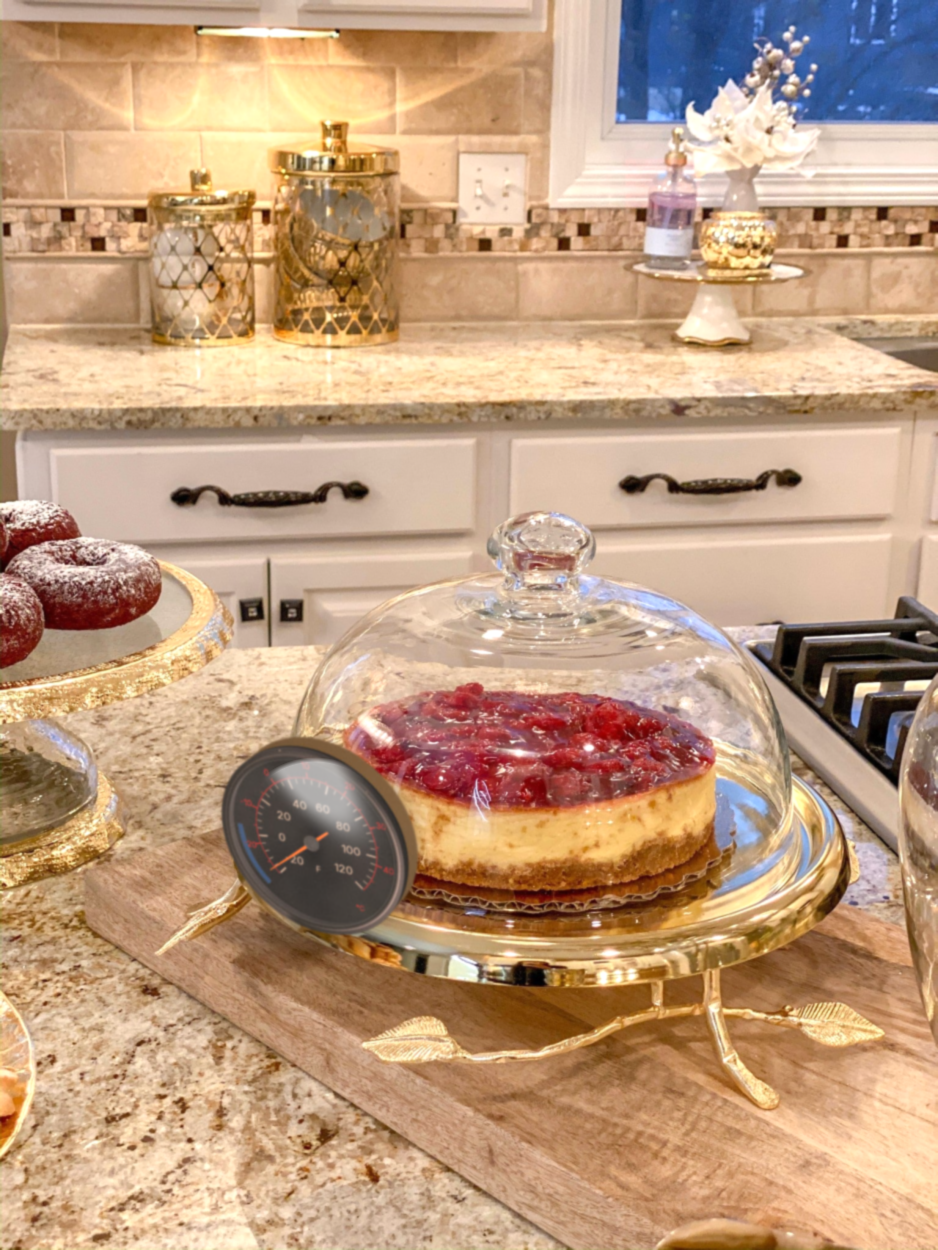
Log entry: -16 °F
